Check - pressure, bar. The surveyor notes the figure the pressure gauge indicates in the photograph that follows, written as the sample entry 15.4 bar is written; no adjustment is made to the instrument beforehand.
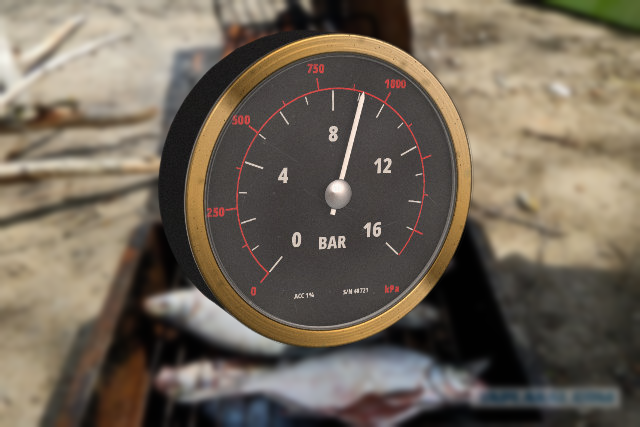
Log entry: 9 bar
